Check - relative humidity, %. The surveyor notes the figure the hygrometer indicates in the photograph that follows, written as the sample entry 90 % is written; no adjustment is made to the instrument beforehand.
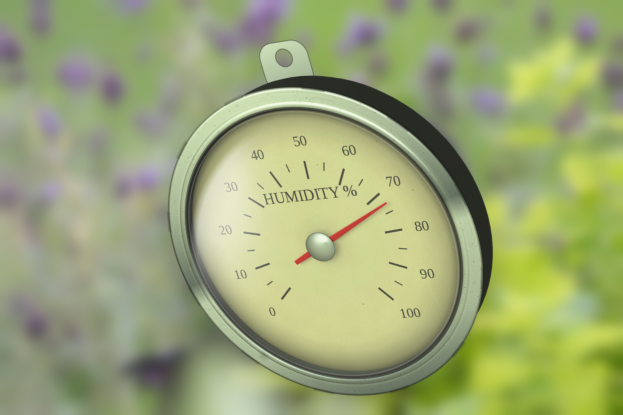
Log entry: 72.5 %
